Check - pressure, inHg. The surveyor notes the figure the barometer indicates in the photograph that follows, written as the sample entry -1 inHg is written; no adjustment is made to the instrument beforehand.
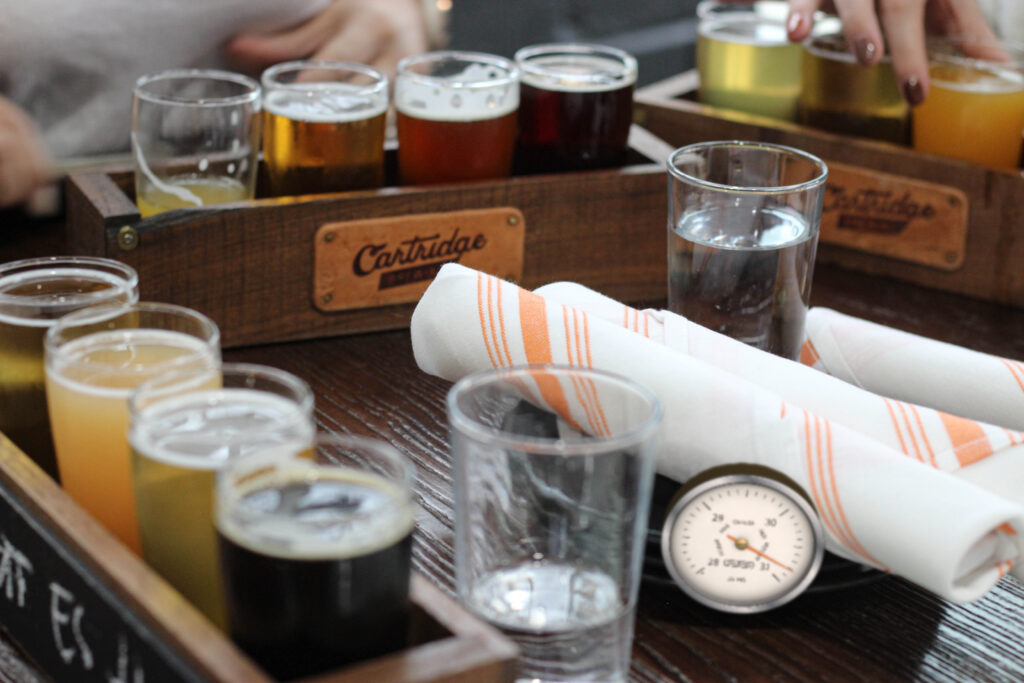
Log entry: 30.8 inHg
